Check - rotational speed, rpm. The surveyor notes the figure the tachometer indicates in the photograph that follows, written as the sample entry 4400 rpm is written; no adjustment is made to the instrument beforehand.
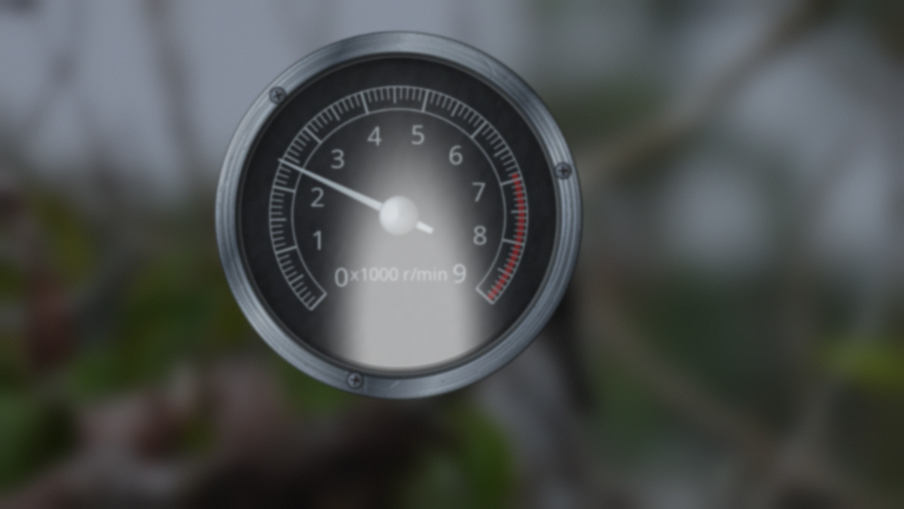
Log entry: 2400 rpm
